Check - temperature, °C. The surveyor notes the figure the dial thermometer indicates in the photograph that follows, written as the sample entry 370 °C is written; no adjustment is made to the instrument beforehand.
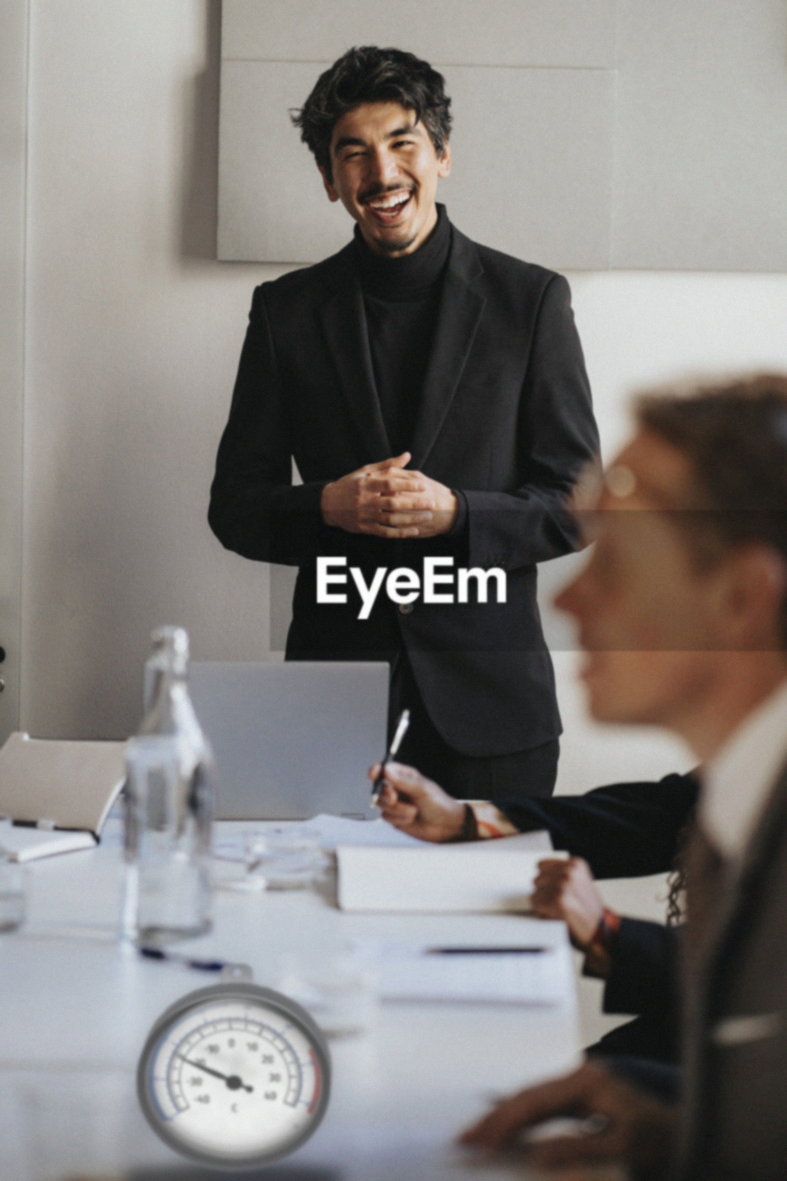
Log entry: -20 °C
